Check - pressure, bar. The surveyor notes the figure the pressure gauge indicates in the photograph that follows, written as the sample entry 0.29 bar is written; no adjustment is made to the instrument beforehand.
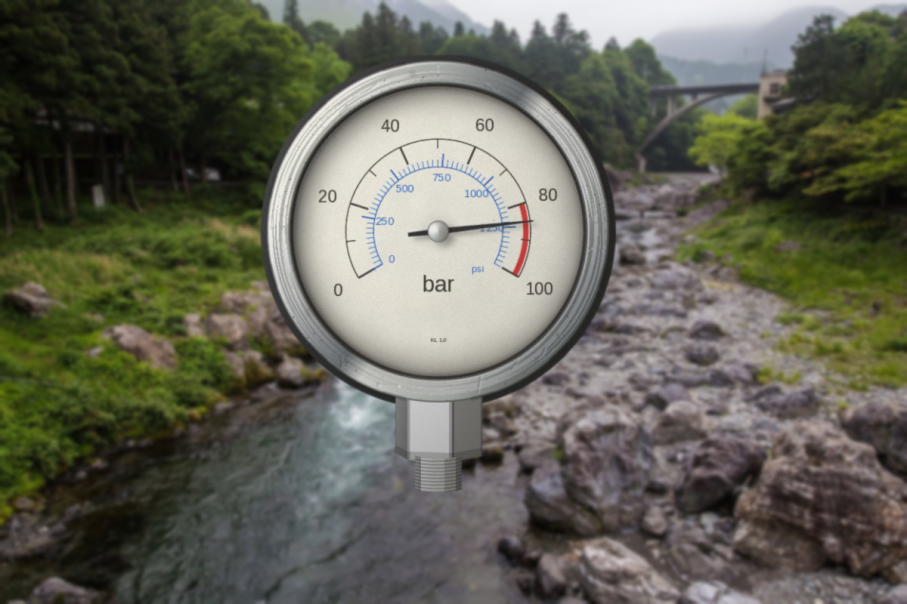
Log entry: 85 bar
